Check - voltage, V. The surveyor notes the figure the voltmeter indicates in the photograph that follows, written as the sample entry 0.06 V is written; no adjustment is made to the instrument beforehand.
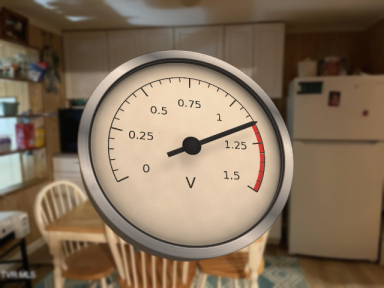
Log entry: 1.15 V
